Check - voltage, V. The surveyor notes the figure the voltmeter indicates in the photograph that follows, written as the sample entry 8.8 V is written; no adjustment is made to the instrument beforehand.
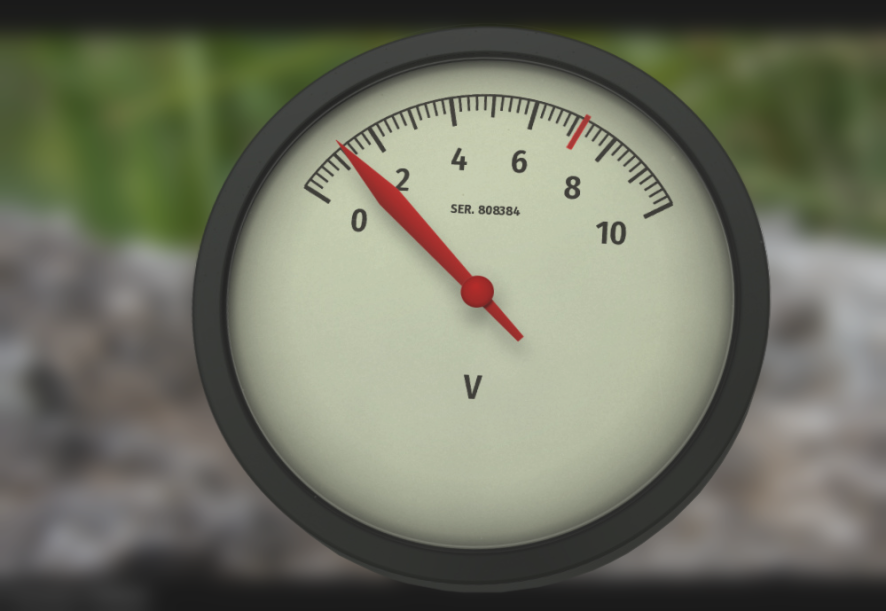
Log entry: 1.2 V
